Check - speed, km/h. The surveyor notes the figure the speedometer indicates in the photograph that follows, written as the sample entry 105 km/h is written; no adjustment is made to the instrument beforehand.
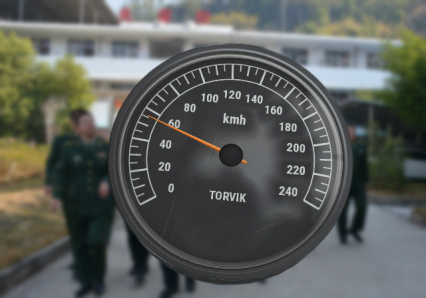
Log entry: 55 km/h
